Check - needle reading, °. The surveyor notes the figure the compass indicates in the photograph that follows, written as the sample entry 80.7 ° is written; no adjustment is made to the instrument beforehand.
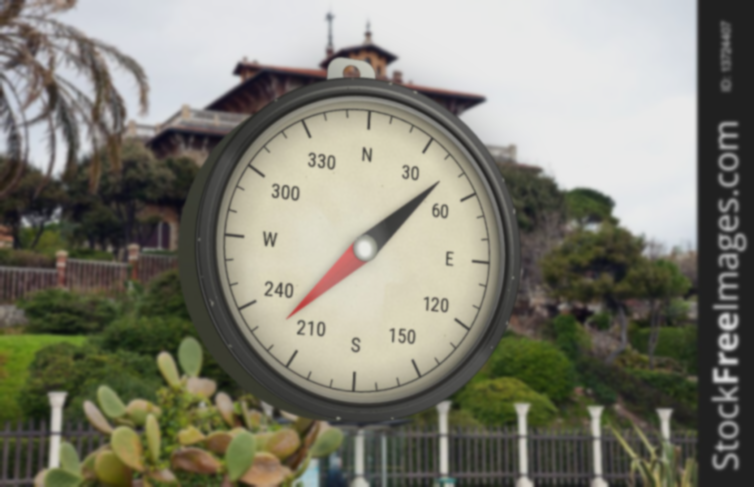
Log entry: 225 °
